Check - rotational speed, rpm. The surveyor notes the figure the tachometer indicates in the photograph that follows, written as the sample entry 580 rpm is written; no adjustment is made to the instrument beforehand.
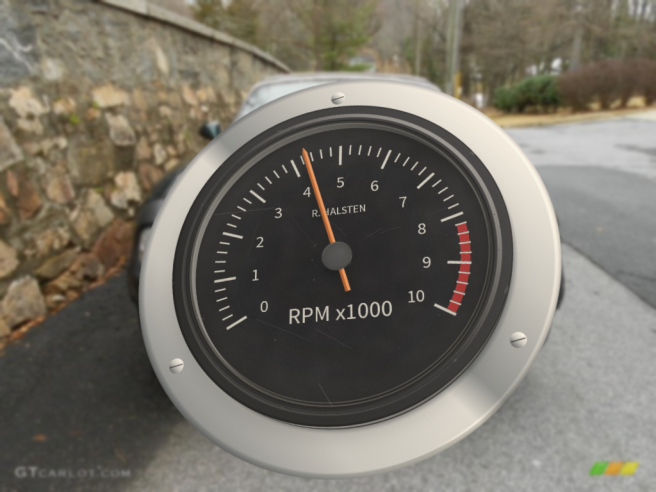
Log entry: 4300 rpm
